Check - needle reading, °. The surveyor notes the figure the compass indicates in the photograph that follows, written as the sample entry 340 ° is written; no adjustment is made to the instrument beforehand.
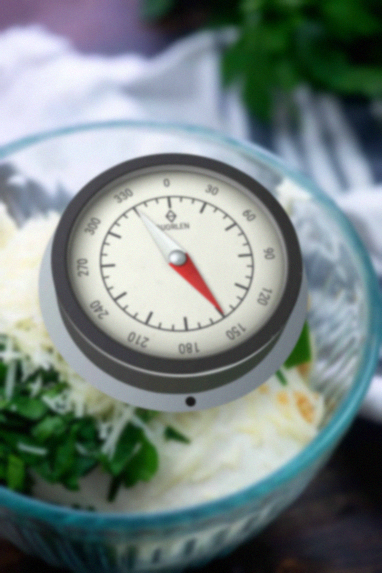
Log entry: 150 °
